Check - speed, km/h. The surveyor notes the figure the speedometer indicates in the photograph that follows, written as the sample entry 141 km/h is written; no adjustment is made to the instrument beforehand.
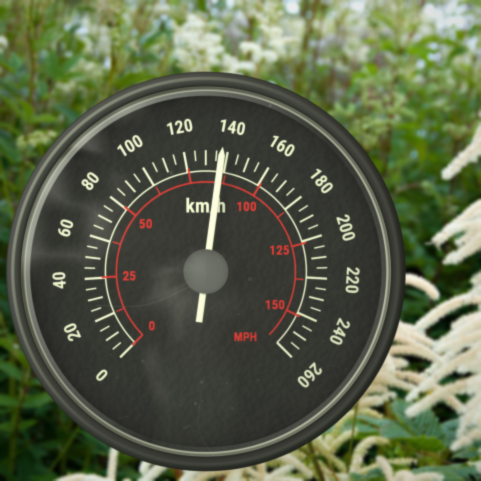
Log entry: 137.5 km/h
